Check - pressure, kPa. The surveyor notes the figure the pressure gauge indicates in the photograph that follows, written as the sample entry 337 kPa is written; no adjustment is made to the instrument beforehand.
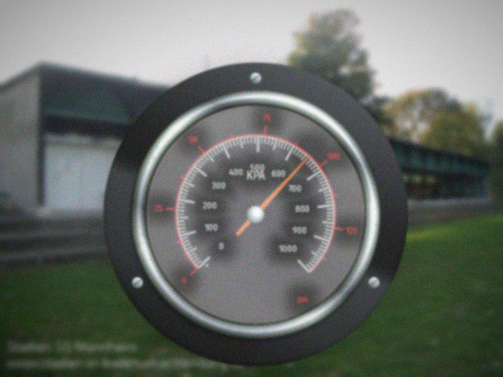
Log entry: 650 kPa
